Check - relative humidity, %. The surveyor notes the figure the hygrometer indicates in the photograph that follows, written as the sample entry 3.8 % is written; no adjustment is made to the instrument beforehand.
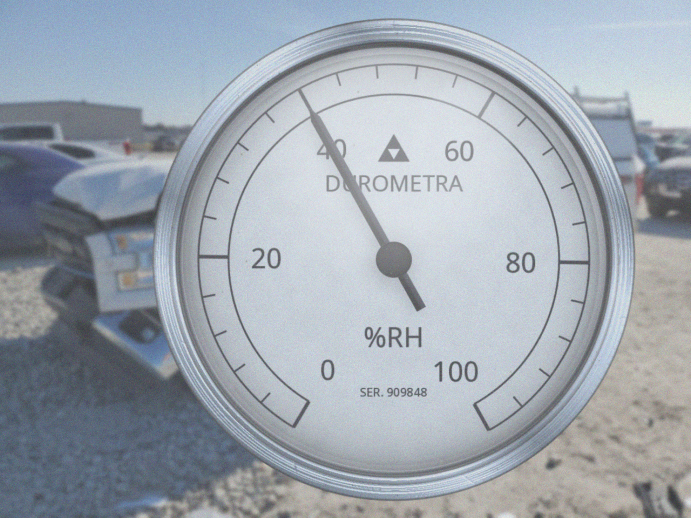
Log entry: 40 %
